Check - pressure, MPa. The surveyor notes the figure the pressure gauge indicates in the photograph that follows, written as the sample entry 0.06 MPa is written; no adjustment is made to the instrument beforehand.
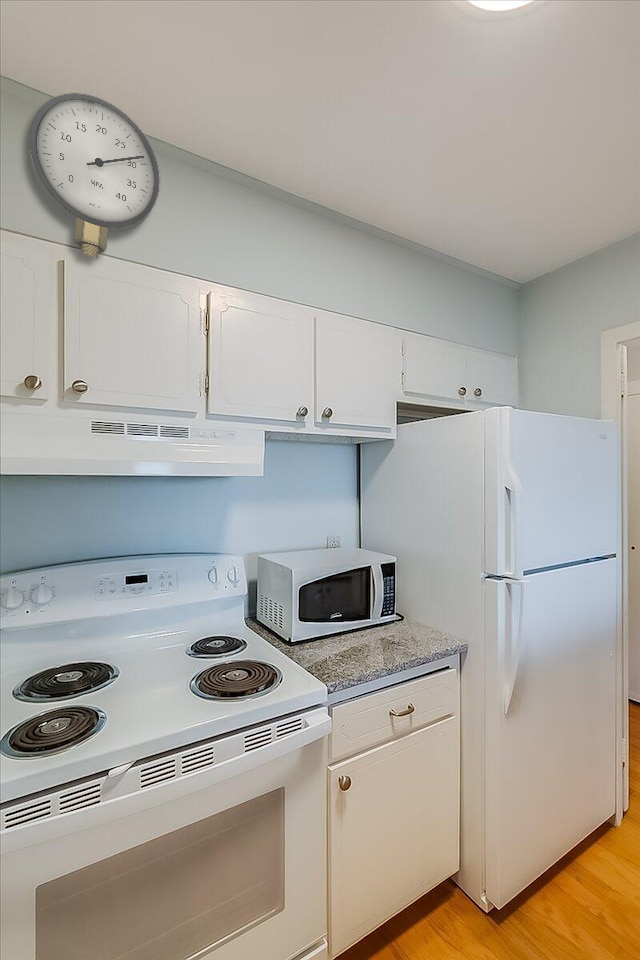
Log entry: 29 MPa
